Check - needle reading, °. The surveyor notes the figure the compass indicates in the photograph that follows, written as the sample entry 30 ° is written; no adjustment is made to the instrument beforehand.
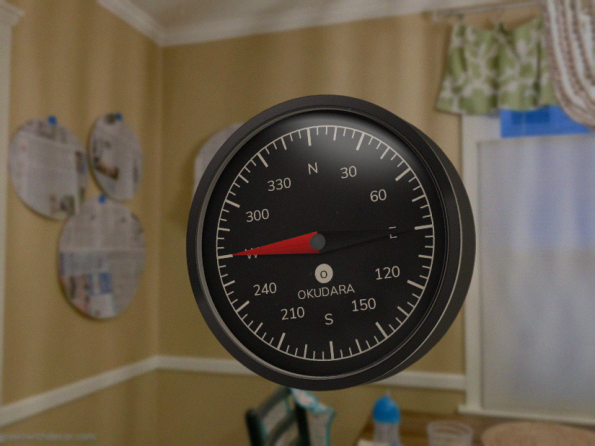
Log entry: 270 °
